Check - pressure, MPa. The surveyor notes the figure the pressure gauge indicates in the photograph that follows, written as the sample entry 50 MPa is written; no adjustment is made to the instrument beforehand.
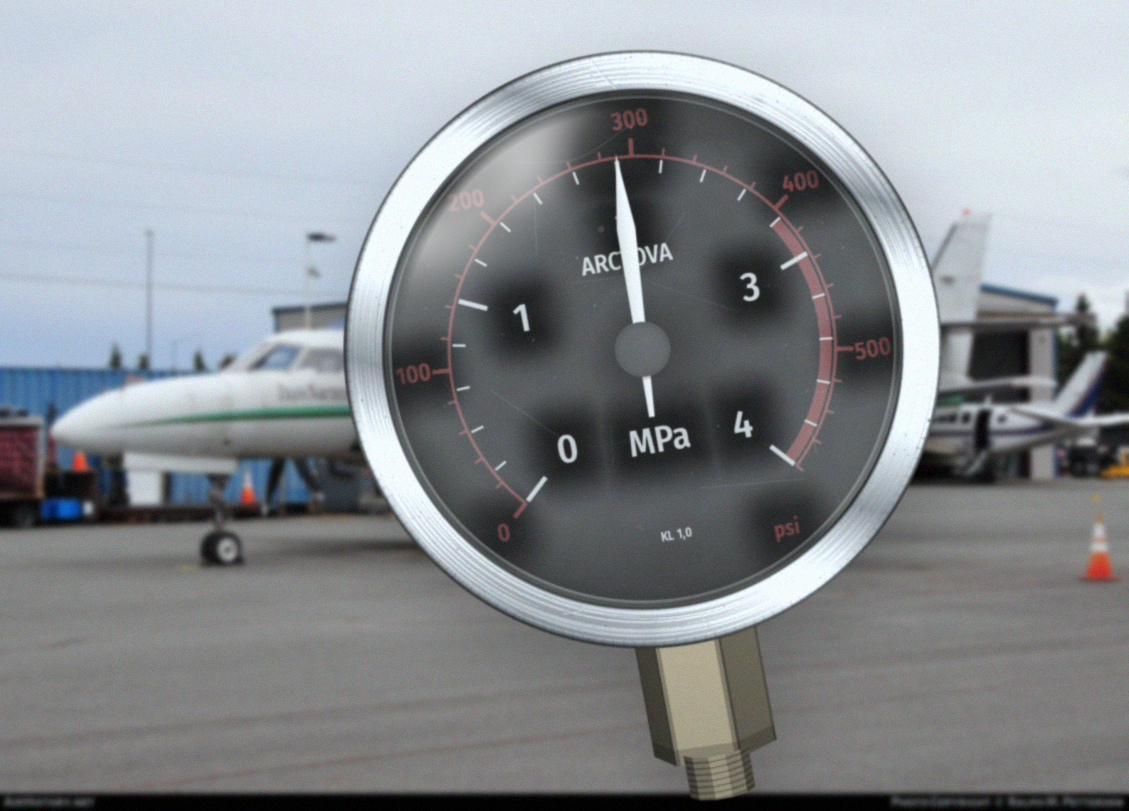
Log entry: 2 MPa
